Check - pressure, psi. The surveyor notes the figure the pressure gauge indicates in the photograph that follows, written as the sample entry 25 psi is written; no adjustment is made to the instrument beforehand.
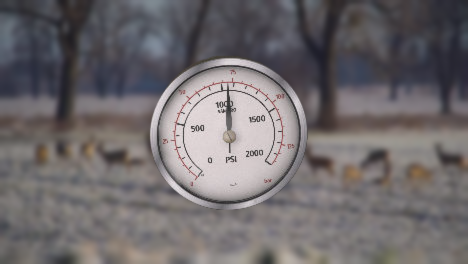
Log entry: 1050 psi
